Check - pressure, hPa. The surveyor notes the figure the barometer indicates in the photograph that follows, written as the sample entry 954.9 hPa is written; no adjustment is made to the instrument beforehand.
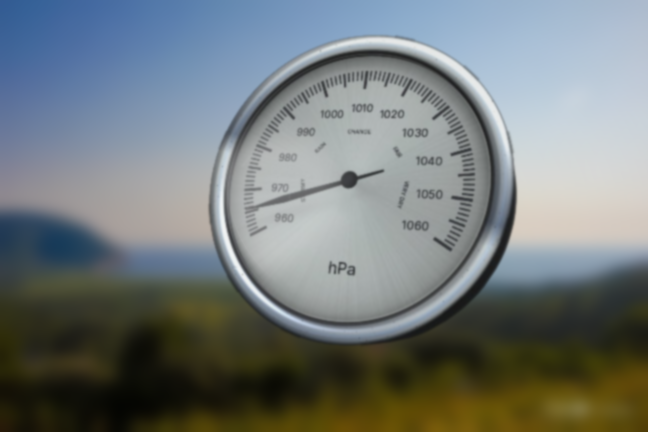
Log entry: 965 hPa
